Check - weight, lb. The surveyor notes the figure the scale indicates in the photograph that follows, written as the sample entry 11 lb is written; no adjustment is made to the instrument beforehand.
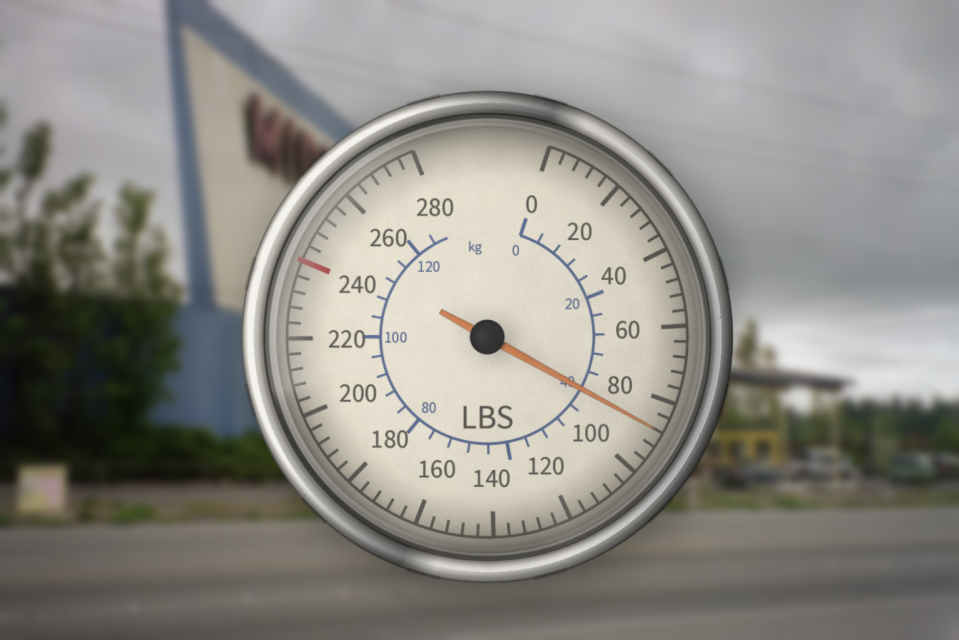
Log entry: 88 lb
